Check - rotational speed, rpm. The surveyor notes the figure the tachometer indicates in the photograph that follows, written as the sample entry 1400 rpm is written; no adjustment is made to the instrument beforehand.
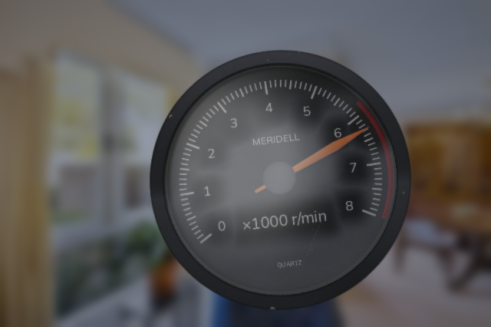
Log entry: 6300 rpm
